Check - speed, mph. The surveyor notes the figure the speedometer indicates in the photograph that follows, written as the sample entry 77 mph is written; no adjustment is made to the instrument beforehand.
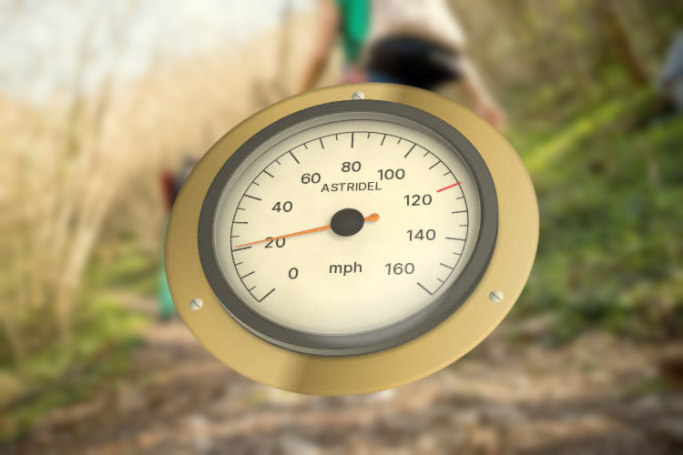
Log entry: 20 mph
